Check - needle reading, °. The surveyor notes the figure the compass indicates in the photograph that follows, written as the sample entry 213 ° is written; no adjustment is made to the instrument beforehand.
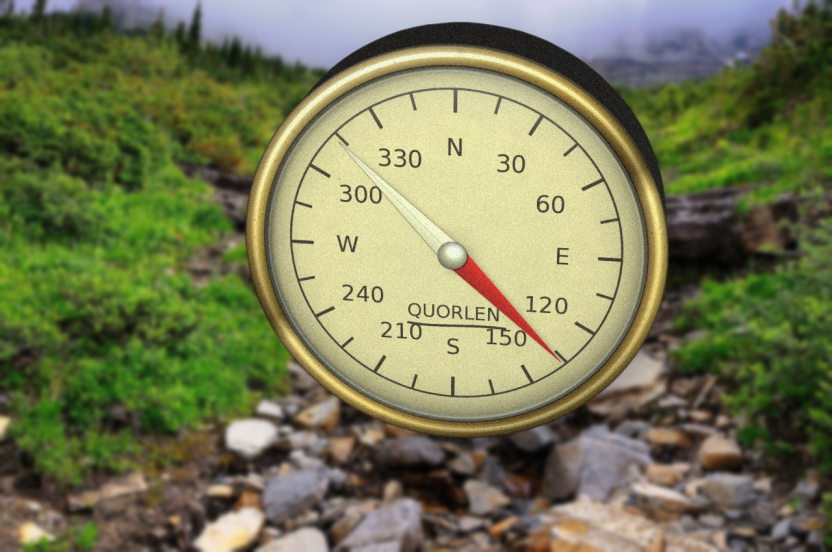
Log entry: 135 °
